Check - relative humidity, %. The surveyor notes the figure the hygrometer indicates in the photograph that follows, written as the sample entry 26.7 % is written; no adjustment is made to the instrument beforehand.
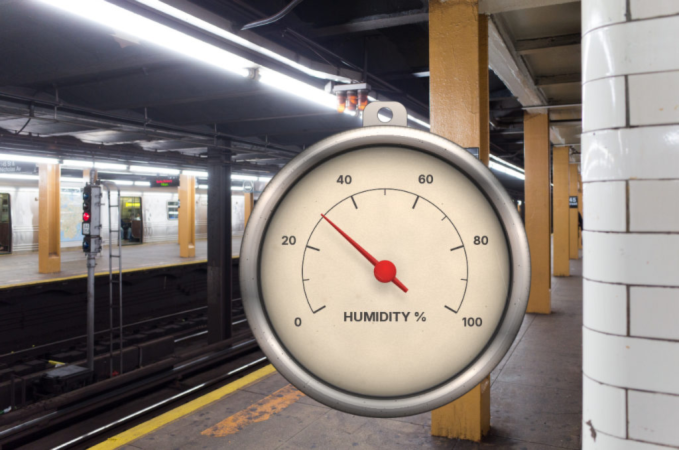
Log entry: 30 %
